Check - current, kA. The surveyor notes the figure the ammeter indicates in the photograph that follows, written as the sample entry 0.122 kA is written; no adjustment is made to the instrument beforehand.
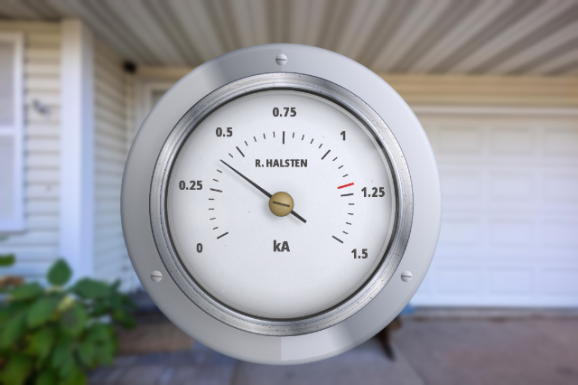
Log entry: 0.4 kA
